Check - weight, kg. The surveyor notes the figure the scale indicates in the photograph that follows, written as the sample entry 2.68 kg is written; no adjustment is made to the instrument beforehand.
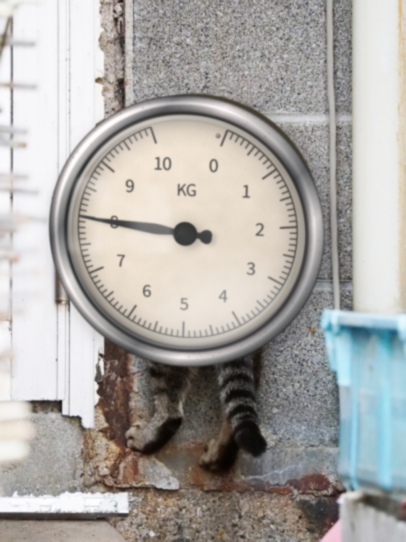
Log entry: 8 kg
